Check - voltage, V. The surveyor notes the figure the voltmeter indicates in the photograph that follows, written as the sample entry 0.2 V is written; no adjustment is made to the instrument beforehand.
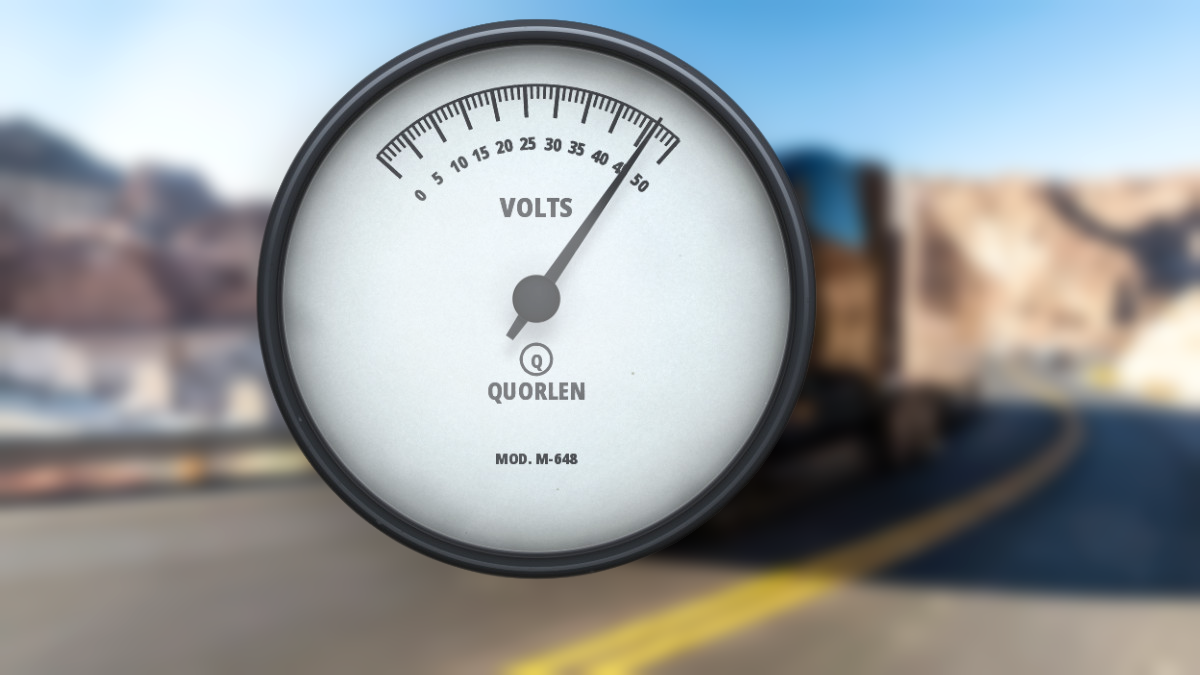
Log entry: 46 V
